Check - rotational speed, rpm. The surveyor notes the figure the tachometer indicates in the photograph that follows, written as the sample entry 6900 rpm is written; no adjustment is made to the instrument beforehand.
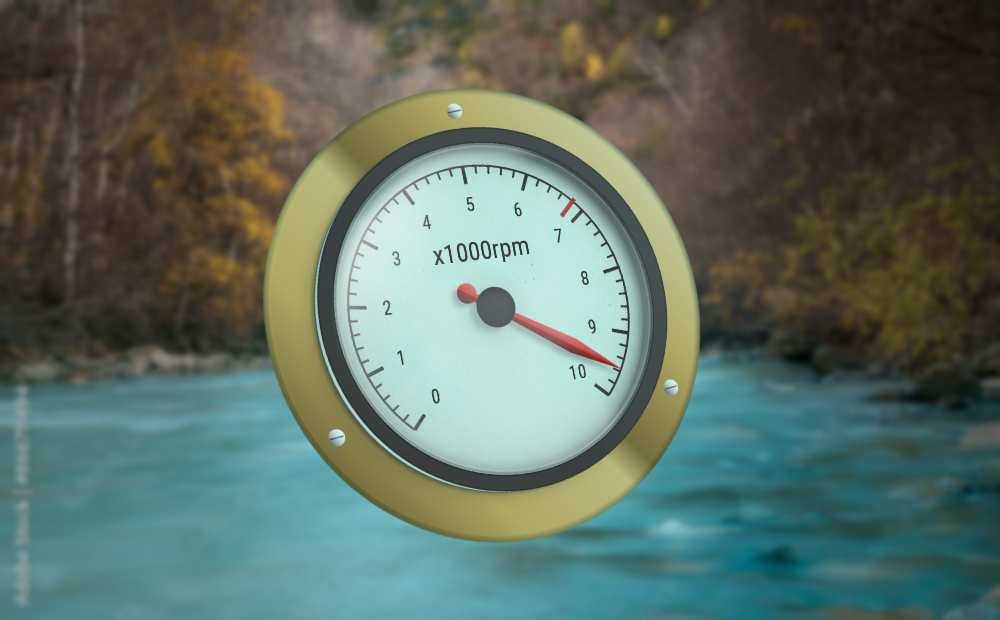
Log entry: 9600 rpm
